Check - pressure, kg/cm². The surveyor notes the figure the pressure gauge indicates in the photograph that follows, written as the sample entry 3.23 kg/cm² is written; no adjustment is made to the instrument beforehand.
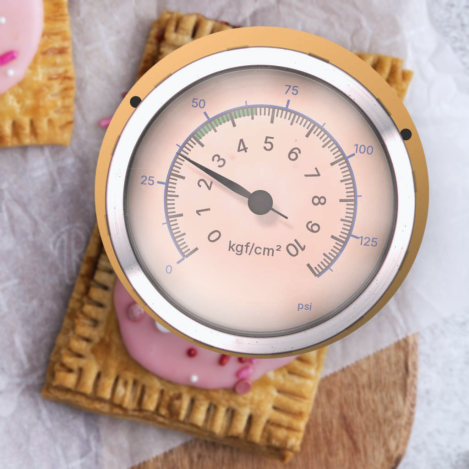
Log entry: 2.5 kg/cm²
